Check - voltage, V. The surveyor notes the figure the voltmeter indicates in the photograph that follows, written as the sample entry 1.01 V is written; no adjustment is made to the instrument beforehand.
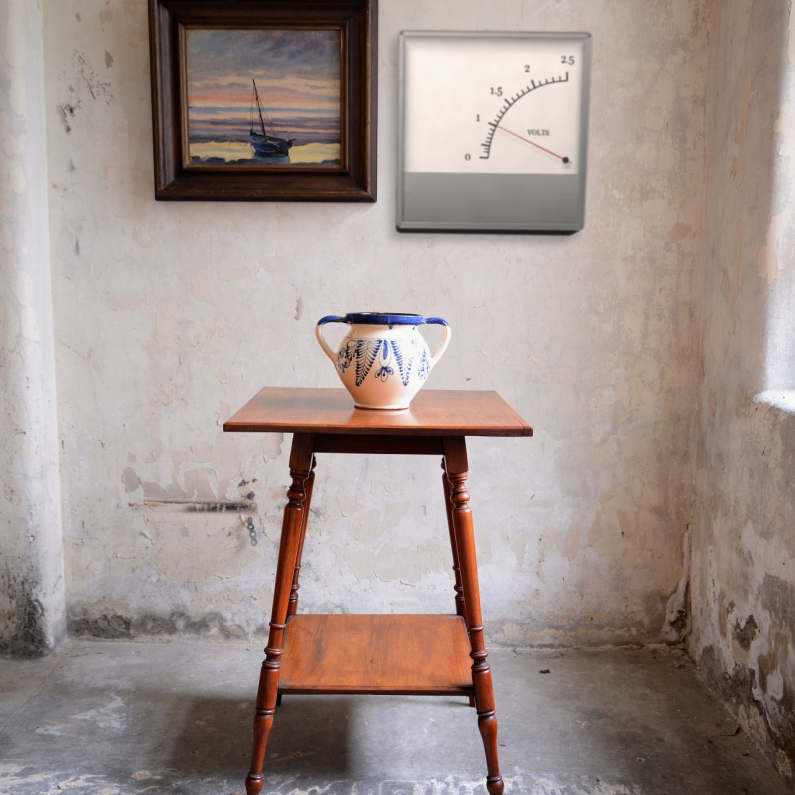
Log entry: 1 V
